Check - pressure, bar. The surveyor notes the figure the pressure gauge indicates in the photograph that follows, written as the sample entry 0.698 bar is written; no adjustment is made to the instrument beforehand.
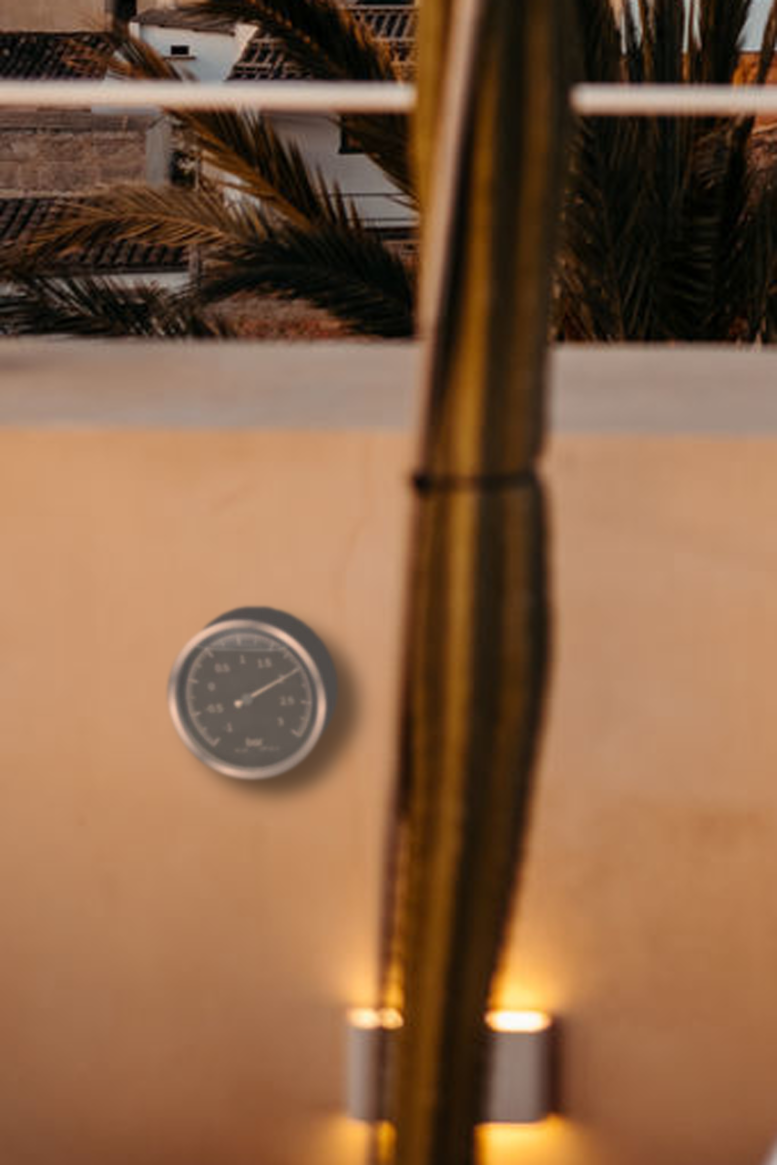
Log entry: 2 bar
